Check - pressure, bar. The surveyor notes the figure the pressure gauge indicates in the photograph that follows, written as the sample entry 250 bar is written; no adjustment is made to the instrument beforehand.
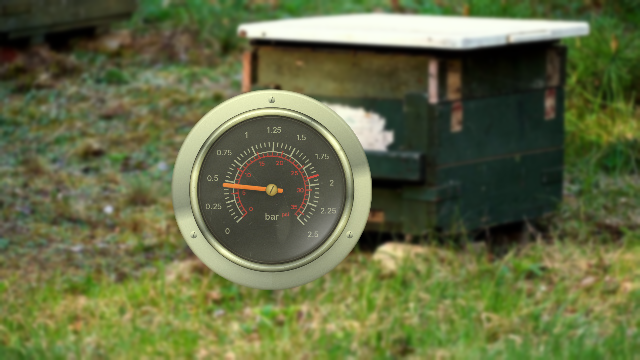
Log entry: 0.45 bar
